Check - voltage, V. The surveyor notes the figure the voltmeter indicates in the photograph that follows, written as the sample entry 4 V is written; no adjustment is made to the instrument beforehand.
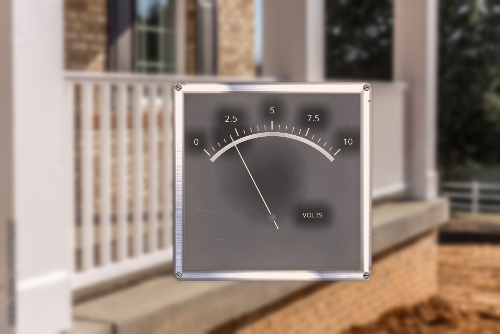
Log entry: 2 V
